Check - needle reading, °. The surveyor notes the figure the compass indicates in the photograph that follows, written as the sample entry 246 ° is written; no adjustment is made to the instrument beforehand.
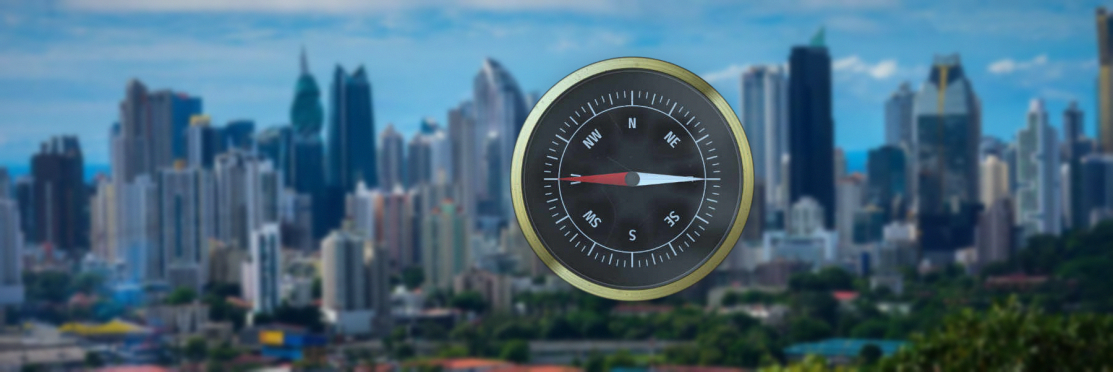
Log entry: 270 °
